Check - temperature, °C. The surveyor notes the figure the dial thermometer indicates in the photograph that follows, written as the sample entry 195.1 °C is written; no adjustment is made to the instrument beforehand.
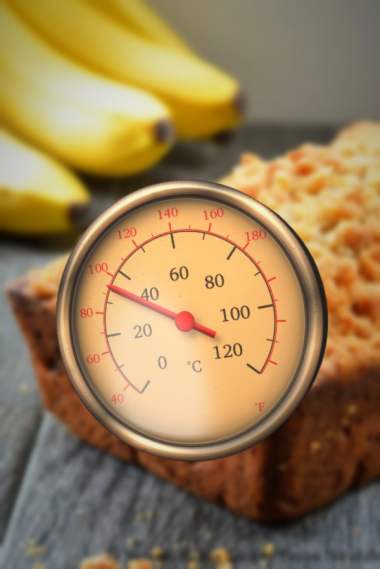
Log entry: 35 °C
